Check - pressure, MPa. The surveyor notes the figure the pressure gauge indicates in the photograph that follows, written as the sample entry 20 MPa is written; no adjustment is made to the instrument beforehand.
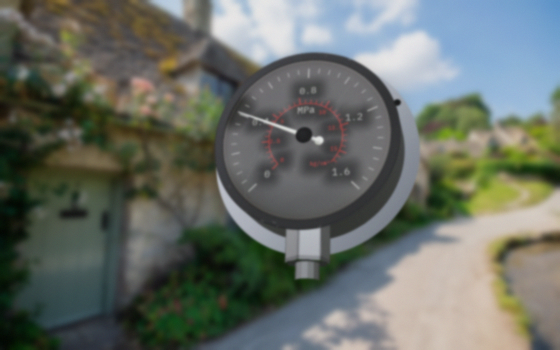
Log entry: 0.4 MPa
